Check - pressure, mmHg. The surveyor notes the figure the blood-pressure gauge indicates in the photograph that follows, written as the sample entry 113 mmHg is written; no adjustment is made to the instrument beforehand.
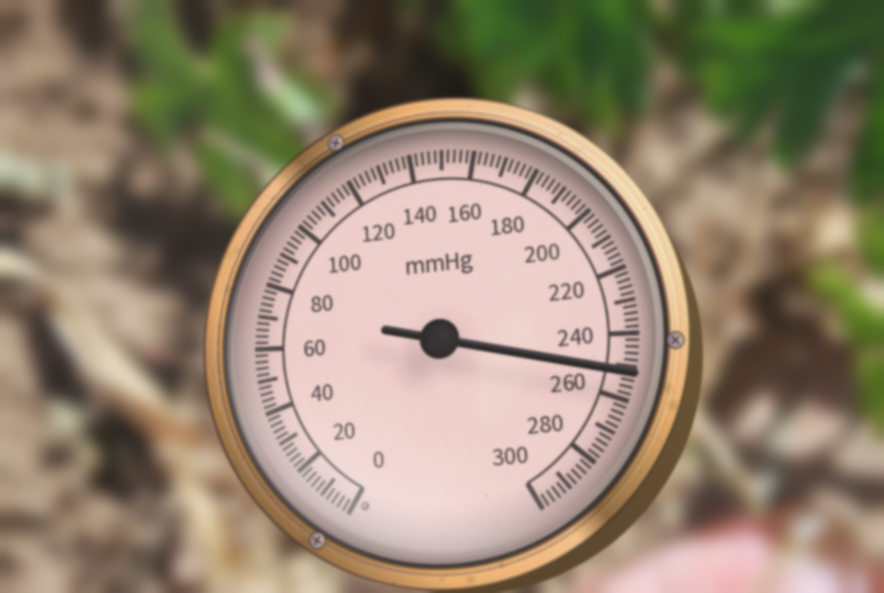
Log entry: 252 mmHg
